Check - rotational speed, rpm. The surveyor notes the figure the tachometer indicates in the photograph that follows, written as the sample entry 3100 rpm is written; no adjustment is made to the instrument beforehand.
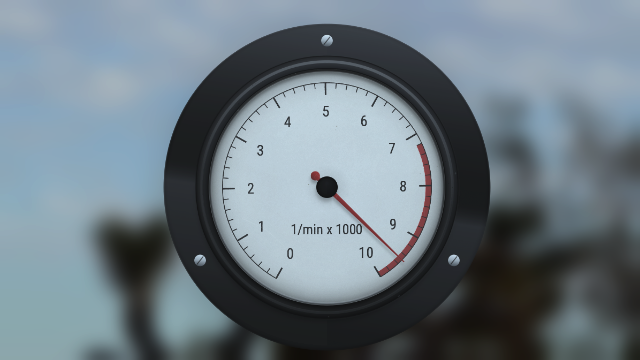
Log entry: 9500 rpm
